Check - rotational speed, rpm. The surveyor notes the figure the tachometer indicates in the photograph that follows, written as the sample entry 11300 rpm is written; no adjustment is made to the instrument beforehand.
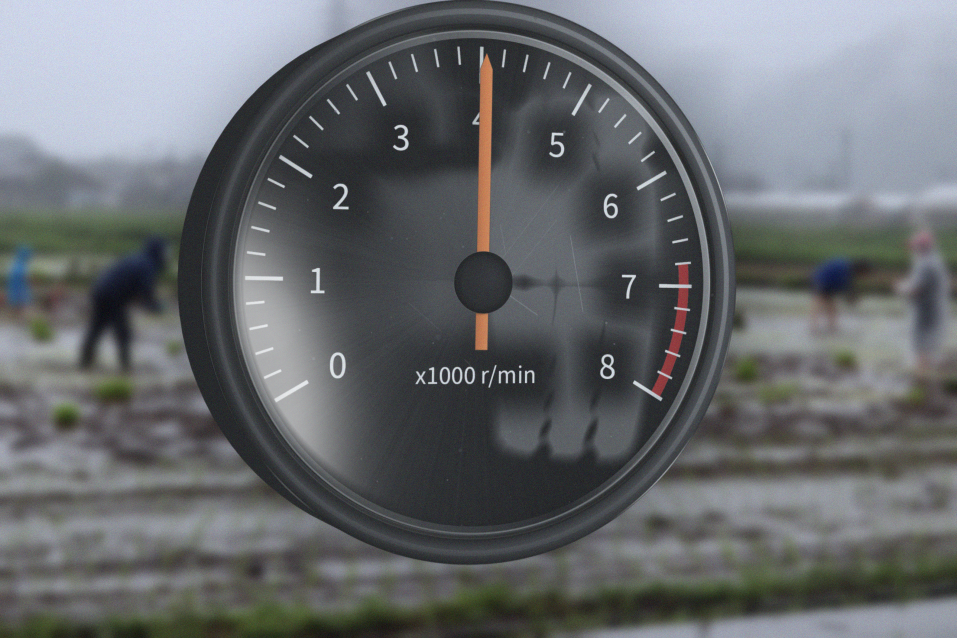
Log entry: 4000 rpm
